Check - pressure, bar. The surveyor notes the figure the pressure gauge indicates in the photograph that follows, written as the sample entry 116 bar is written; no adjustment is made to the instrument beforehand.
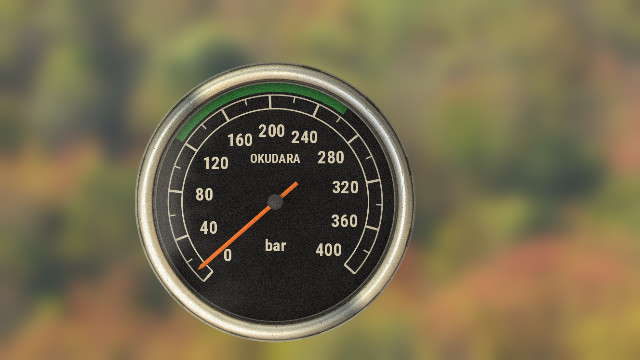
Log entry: 10 bar
